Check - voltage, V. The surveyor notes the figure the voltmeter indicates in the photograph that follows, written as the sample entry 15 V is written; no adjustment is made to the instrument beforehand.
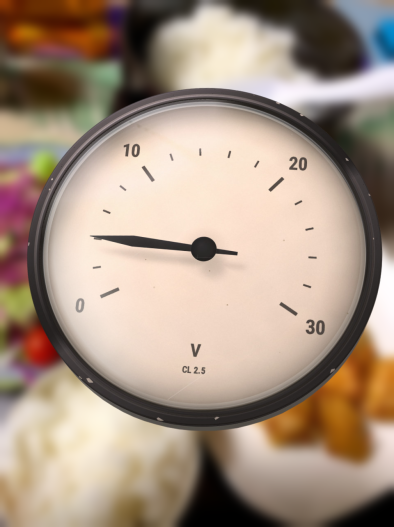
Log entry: 4 V
